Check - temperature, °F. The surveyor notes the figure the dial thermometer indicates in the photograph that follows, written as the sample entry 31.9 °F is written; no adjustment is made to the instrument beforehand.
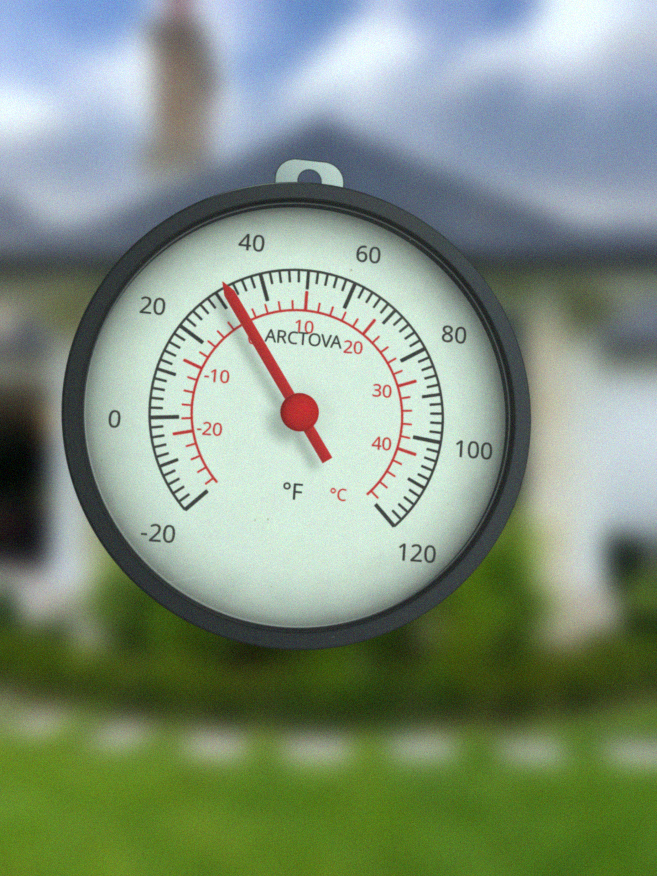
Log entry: 32 °F
